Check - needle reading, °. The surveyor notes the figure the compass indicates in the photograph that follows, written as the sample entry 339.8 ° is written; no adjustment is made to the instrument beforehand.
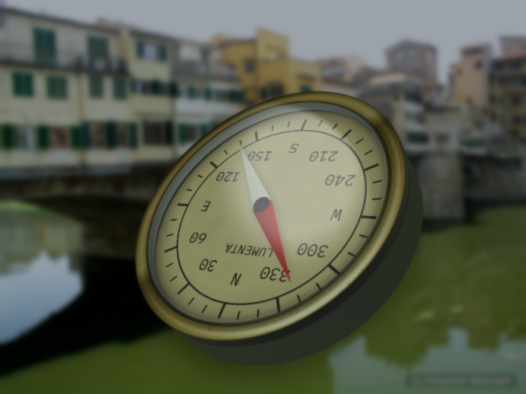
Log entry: 320 °
